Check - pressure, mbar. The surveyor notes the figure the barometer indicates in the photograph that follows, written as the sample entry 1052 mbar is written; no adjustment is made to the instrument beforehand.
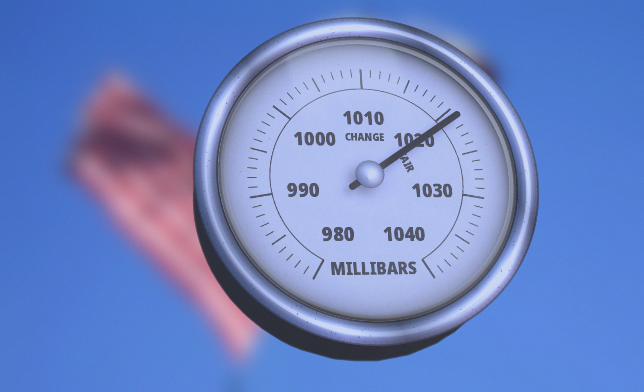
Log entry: 1021 mbar
